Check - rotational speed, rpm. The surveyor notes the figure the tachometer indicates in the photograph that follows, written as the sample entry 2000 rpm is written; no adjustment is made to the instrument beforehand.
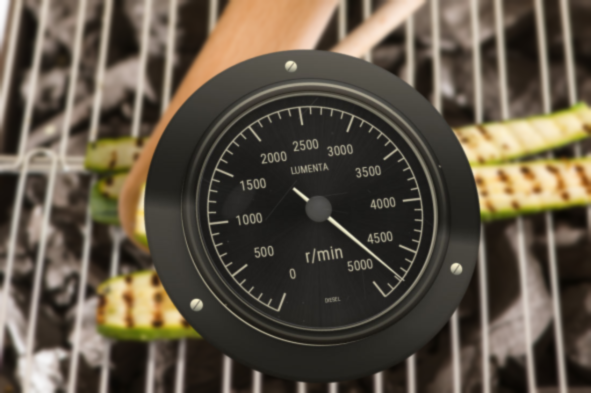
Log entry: 4800 rpm
